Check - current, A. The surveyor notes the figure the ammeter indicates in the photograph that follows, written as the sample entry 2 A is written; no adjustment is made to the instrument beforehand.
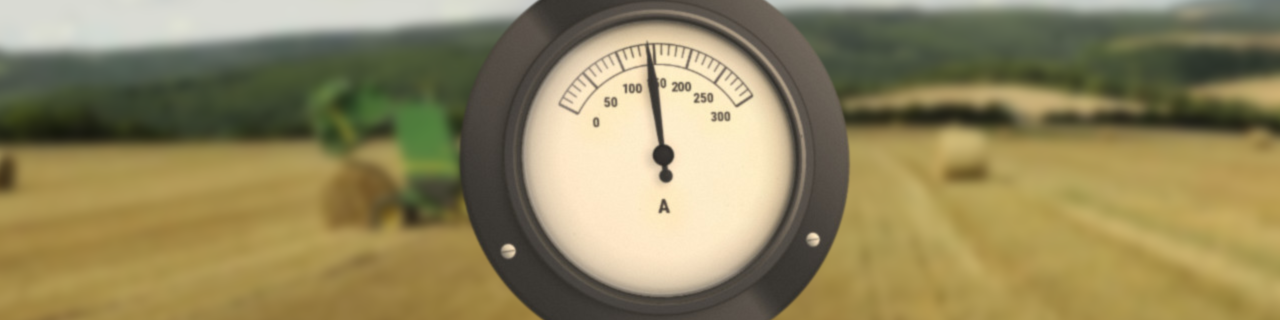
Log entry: 140 A
